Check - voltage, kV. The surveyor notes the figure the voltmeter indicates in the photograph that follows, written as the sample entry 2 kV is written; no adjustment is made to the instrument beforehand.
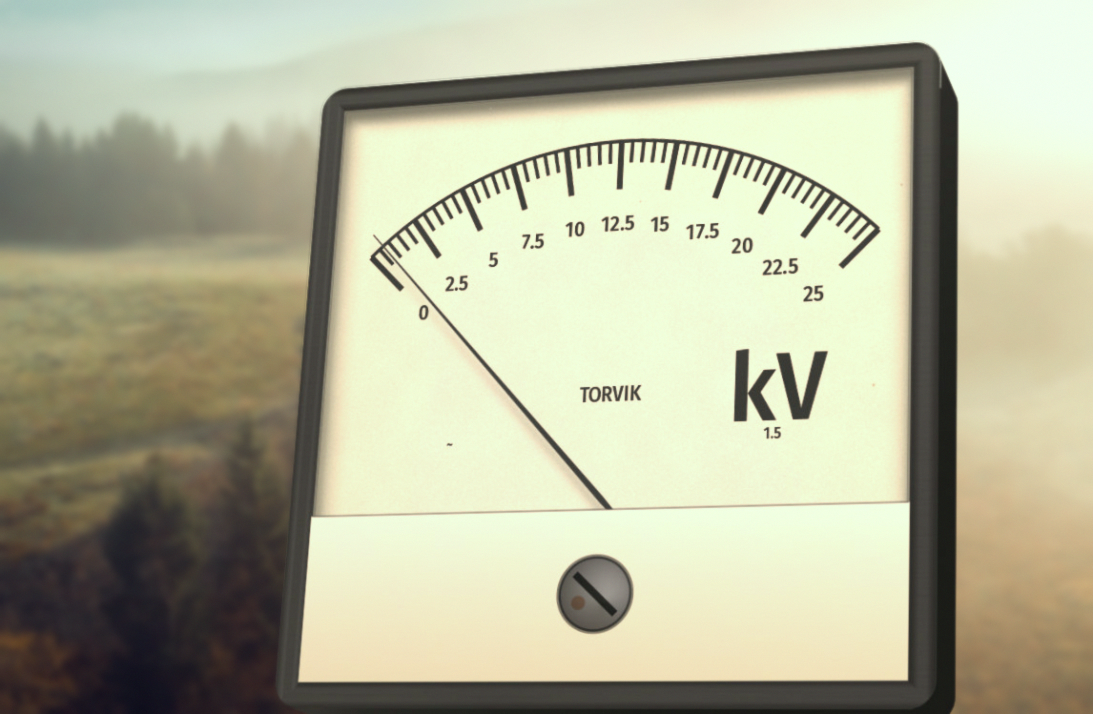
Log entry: 0.75 kV
